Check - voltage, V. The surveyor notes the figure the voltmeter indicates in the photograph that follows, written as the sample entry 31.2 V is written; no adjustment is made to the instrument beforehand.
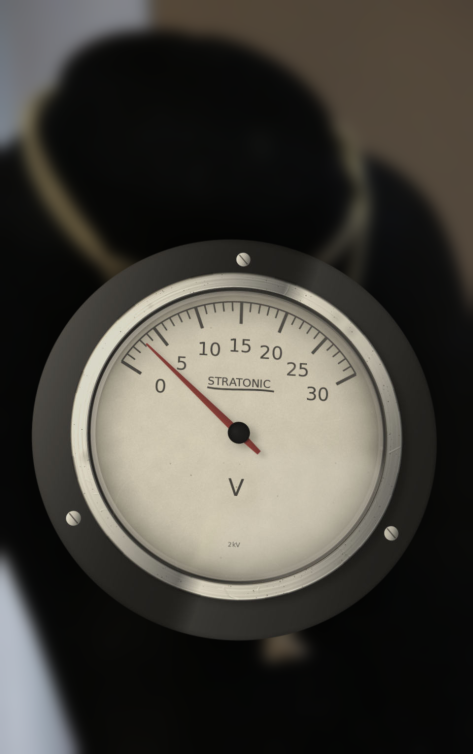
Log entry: 3 V
